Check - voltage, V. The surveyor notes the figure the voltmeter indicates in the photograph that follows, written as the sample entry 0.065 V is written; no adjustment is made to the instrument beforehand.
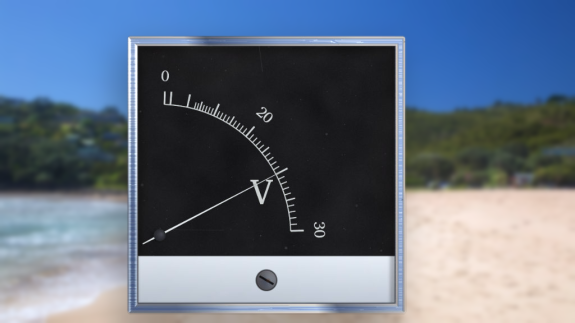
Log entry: 25 V
